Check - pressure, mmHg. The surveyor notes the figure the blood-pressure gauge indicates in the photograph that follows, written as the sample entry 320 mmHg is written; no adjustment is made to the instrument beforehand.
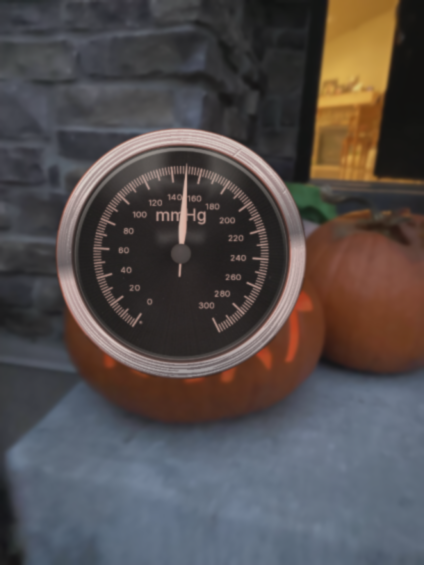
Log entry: 150 mmHg
